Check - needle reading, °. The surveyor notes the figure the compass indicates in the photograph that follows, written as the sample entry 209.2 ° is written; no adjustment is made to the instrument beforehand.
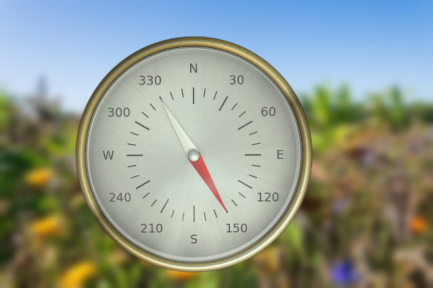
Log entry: 150 °
